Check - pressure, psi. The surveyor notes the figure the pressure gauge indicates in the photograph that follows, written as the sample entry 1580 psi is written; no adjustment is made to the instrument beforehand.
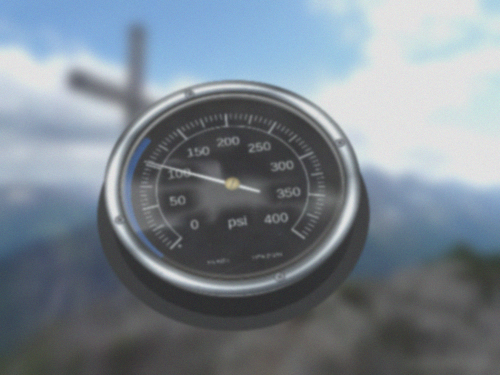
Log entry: 100 psi
